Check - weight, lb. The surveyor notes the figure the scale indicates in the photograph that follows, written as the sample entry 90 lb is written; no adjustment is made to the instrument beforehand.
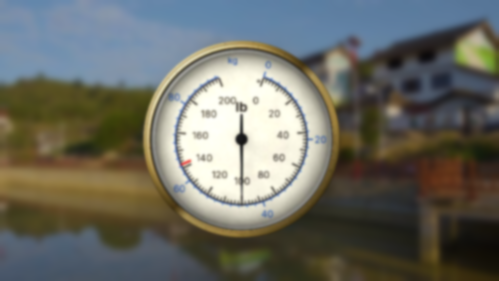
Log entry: 100 lb
